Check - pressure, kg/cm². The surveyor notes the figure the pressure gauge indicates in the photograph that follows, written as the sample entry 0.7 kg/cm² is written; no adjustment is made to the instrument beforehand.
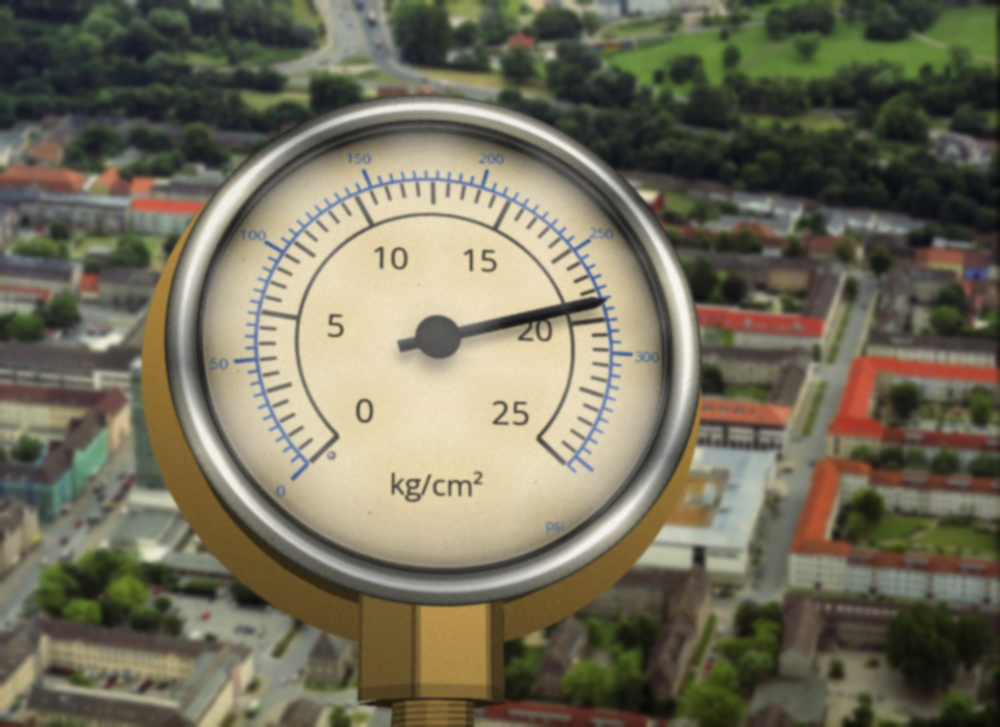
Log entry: 19.5 kg/cm²
